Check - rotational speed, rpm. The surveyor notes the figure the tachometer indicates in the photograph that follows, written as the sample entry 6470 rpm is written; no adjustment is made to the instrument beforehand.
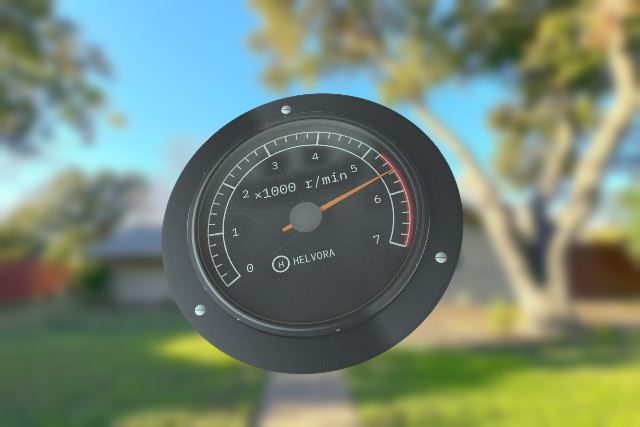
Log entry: 5600 rpm
